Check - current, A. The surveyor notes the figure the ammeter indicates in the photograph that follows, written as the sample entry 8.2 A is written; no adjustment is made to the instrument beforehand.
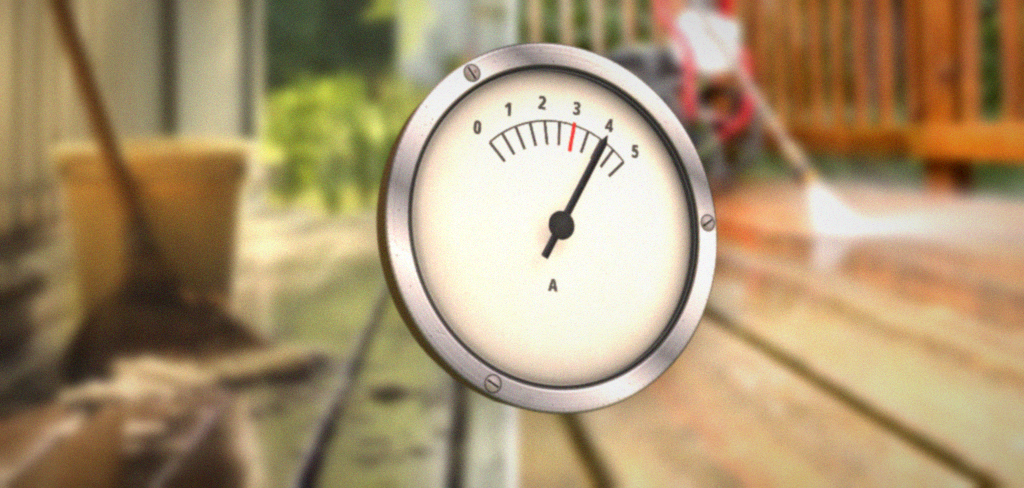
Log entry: 4 A
